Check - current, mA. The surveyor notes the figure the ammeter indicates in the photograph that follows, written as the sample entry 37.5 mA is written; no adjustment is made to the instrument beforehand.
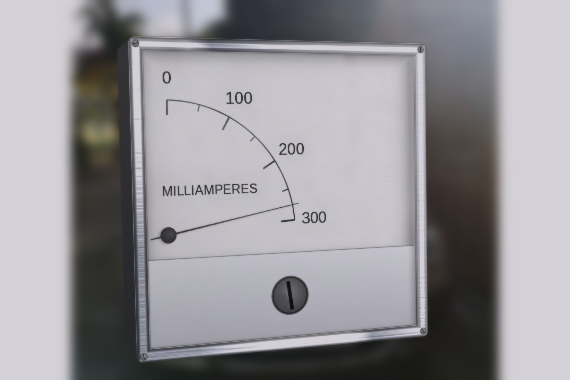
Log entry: 275 mA
